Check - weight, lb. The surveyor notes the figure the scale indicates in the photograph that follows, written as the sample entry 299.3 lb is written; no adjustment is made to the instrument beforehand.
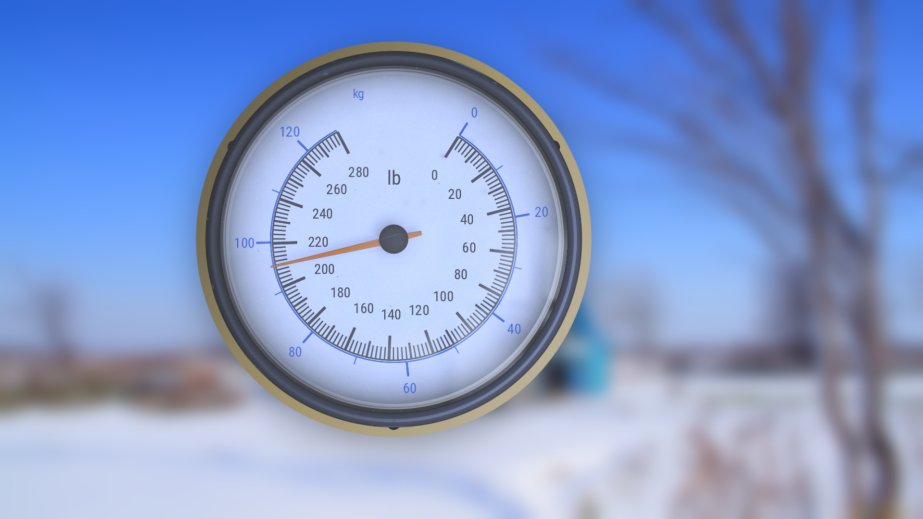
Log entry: 210 lb
